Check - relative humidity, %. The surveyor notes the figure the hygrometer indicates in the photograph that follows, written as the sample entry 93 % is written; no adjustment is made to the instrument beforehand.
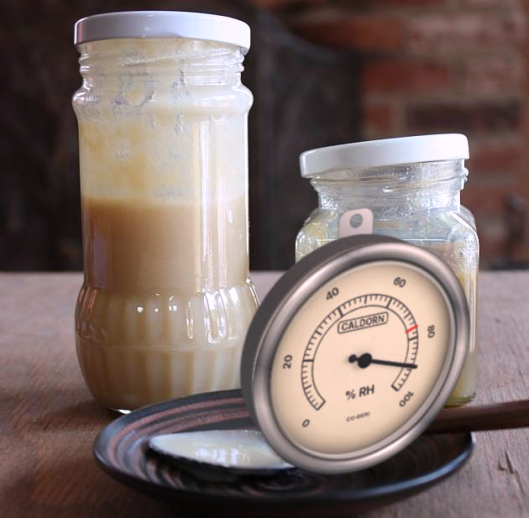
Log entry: 90 %
